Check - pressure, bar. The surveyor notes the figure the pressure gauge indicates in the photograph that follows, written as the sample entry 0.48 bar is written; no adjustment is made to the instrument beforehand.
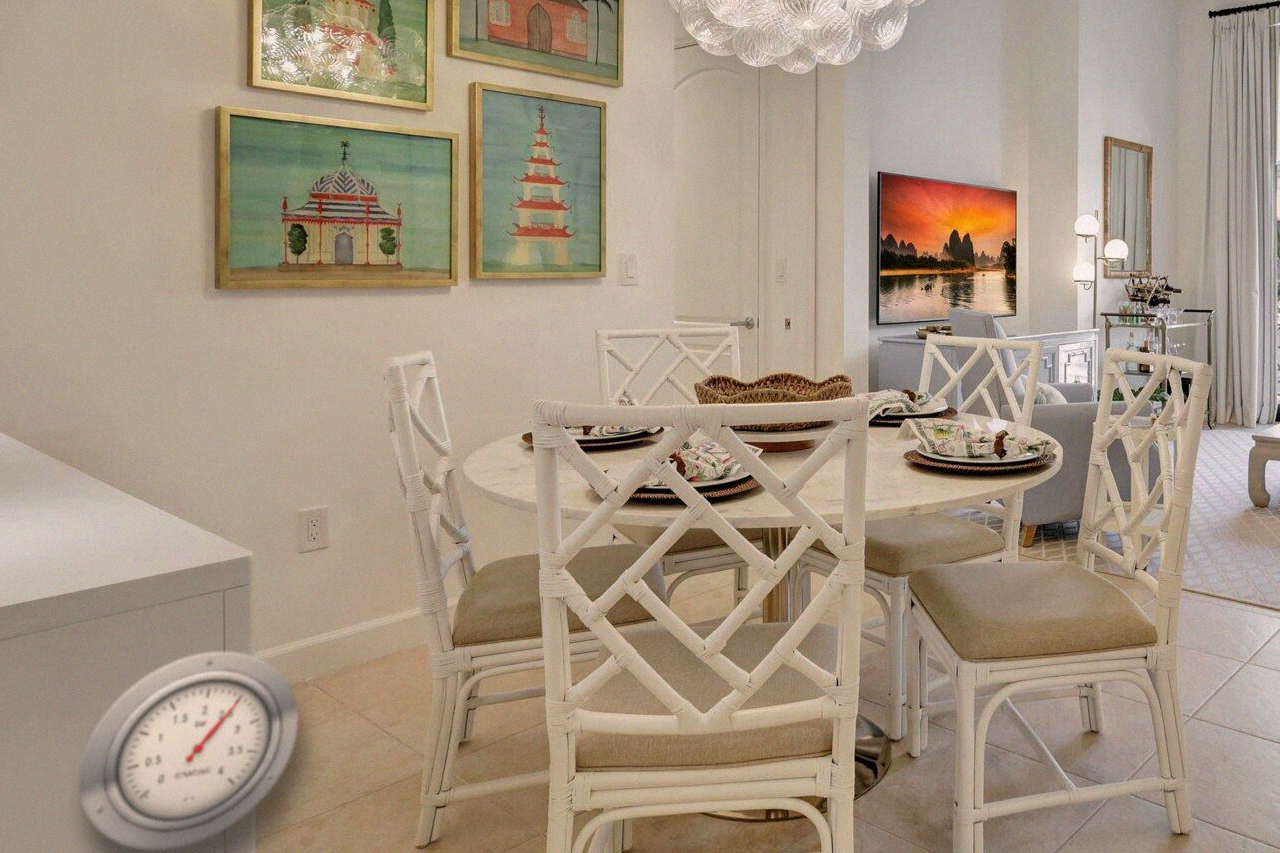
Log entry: 2.5 bar
